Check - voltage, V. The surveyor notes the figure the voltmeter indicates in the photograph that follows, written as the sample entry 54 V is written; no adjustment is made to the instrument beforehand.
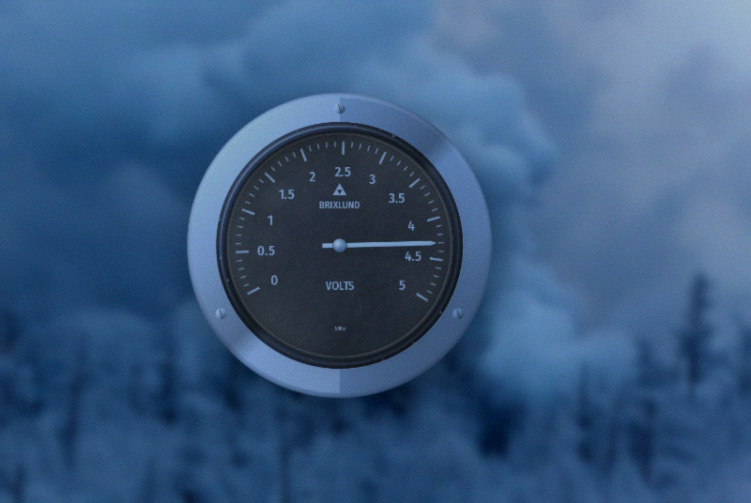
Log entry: 4.3 V
